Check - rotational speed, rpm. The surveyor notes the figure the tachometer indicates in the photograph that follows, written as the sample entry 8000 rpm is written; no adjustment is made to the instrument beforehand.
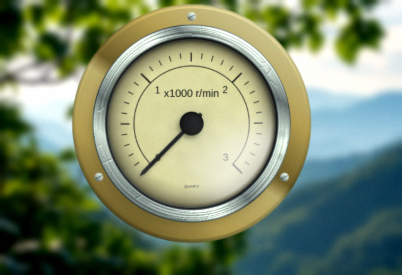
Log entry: 0 rpm
